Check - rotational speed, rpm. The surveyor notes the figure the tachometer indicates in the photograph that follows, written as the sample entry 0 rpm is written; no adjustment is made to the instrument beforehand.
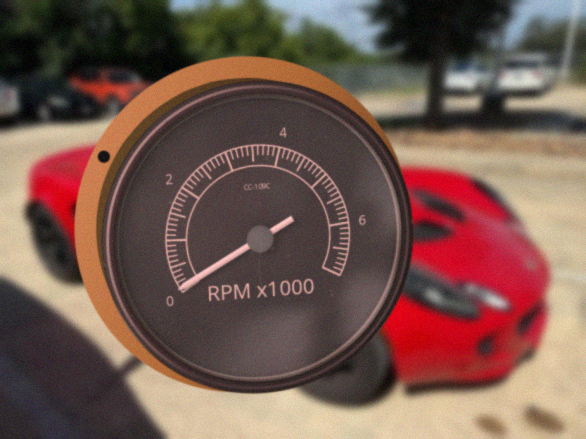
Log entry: 100 rpm
